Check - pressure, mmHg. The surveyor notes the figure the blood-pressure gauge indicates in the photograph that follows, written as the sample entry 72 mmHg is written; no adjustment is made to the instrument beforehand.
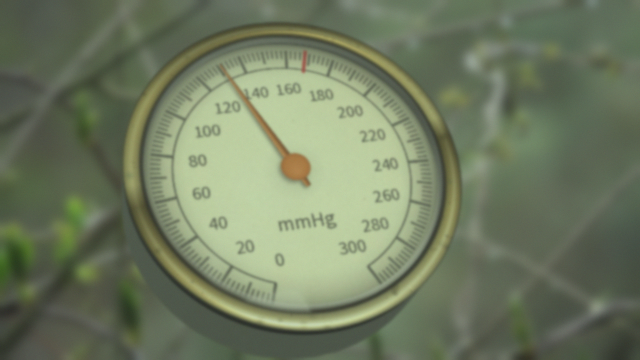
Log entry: 130 mmHg
